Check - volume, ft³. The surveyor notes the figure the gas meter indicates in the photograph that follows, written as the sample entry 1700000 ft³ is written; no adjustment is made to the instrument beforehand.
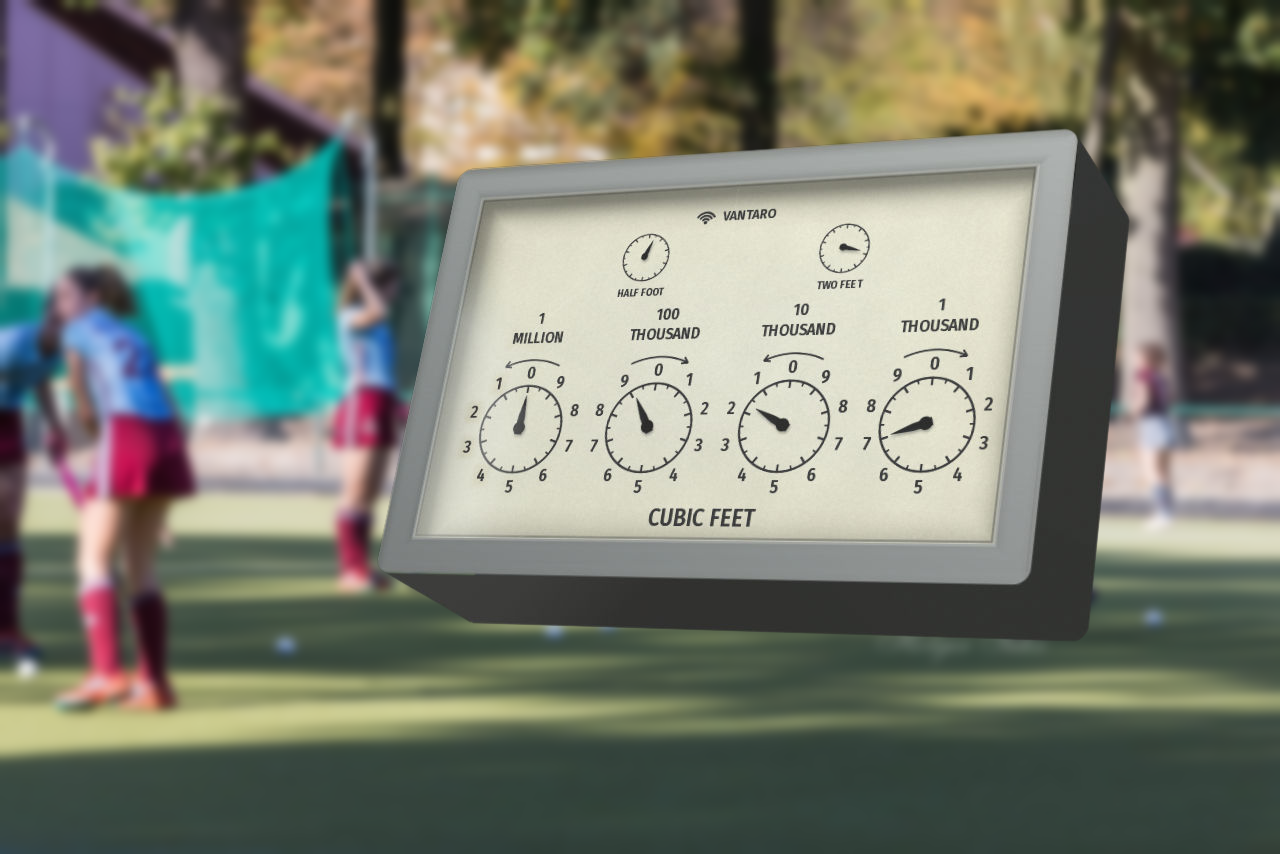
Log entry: 991700 ft³
